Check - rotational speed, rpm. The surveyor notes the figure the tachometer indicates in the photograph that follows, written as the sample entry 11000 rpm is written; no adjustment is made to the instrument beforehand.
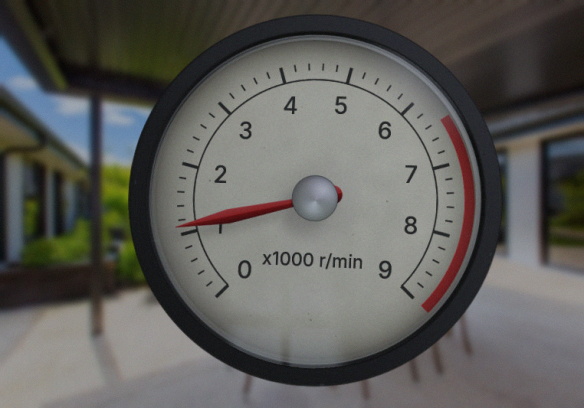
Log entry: 1100 rpm
